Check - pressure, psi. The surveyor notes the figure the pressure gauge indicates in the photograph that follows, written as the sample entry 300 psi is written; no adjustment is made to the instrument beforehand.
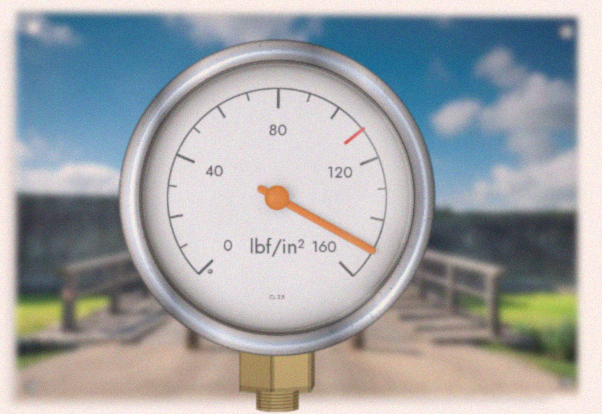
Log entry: 150 psi
